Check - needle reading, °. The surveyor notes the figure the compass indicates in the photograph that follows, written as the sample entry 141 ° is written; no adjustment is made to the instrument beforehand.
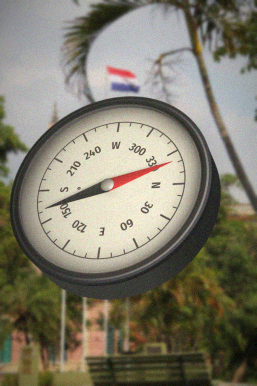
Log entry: 340 °
